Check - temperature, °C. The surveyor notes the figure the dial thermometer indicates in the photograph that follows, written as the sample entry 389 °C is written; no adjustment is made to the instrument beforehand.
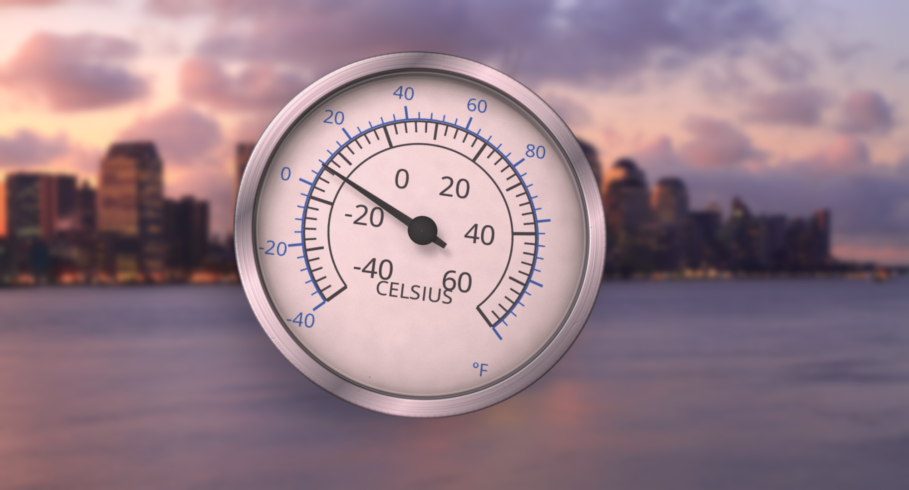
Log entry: -14 °C
